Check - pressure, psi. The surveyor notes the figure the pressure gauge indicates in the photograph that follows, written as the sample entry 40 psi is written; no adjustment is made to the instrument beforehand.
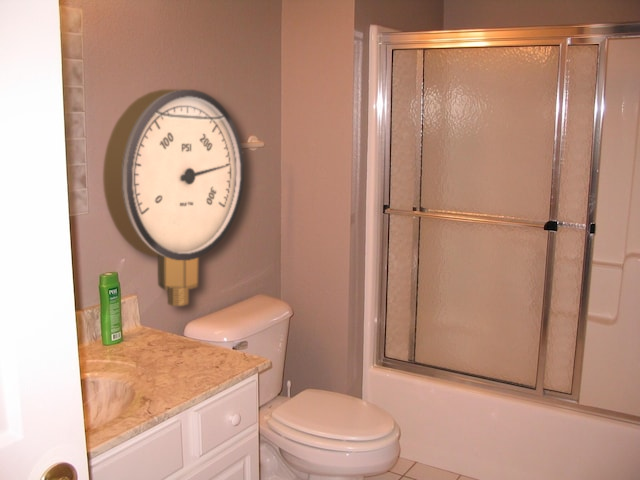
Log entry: 250 psi
